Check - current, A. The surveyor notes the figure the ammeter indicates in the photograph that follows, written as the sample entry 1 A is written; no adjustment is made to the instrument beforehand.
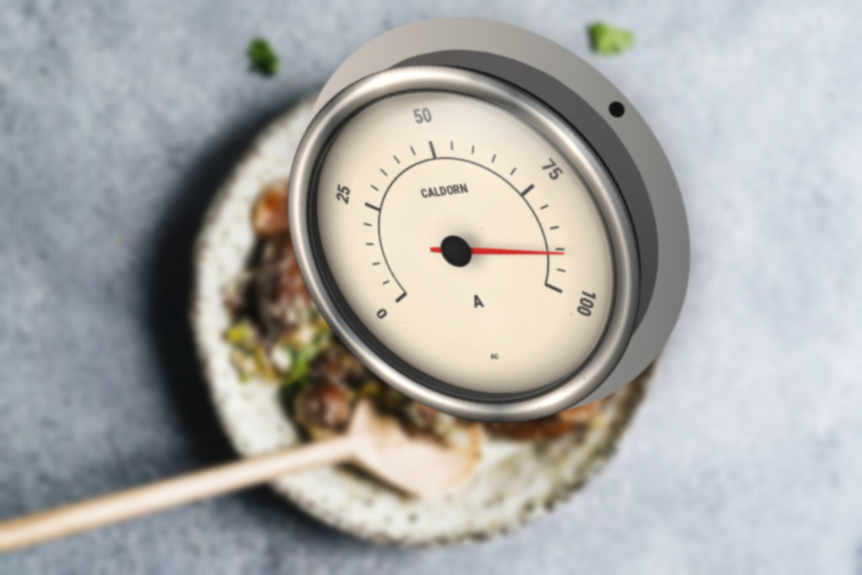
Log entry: 90 A
